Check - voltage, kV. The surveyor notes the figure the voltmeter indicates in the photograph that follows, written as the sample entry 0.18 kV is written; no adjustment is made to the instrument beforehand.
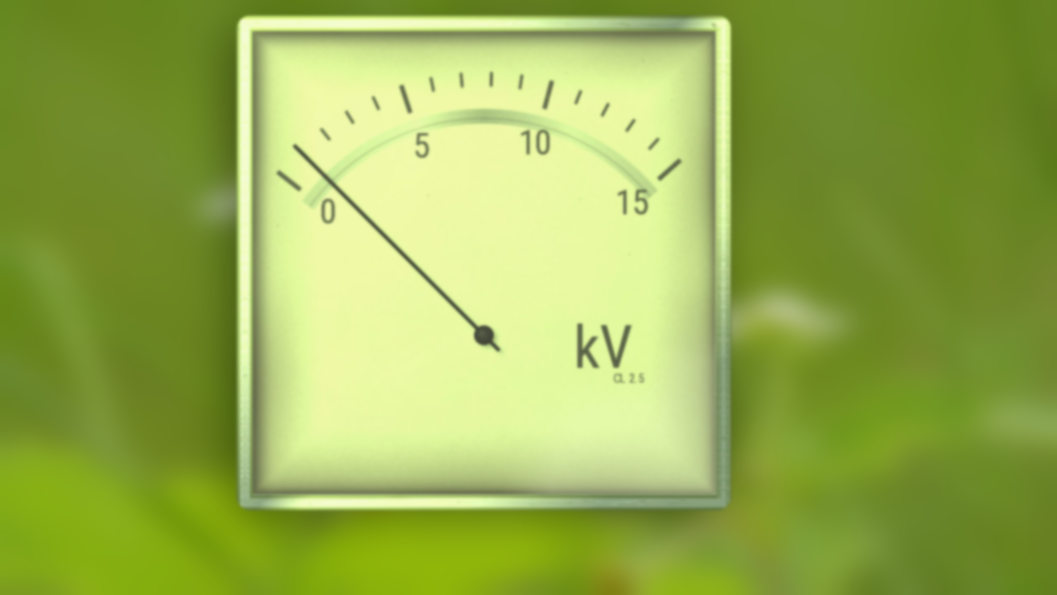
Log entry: 1 kV
